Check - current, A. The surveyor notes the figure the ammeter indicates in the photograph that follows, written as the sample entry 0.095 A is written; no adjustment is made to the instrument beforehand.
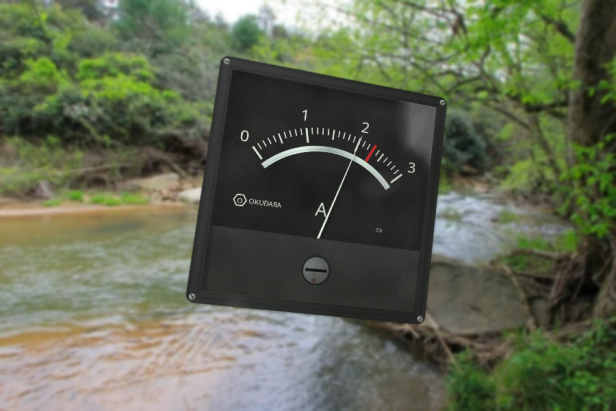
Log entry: 2 A
